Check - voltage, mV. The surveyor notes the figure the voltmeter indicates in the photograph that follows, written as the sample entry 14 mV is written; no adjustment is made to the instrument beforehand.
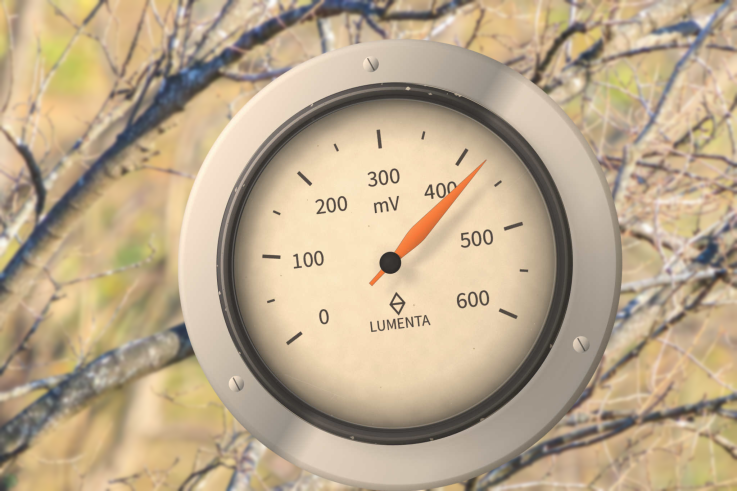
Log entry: 425 mV
